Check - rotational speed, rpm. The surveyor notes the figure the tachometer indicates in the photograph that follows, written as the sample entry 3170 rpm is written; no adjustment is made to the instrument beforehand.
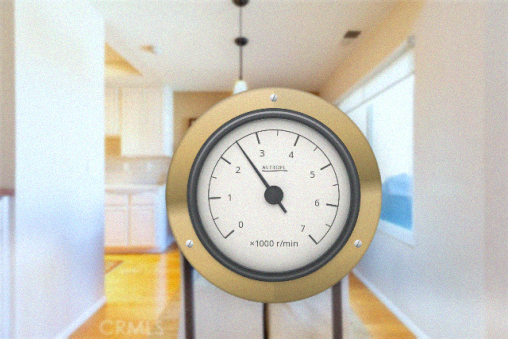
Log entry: 2500 rpm
